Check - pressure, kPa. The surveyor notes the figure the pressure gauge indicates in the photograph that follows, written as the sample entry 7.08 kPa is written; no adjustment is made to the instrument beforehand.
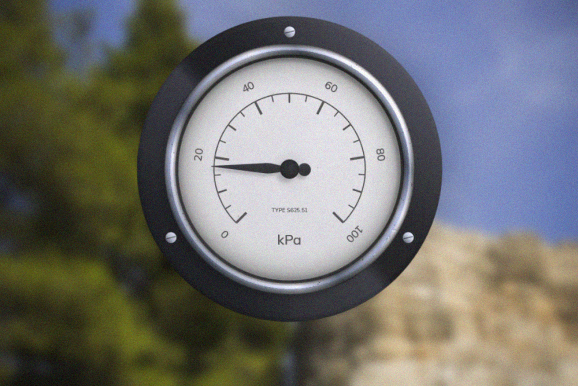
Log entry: 17.5 kPa
